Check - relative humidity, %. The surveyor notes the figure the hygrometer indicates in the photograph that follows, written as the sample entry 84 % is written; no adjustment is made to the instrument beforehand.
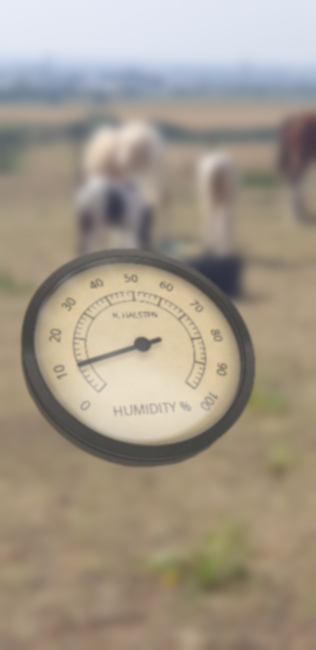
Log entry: 10 %
